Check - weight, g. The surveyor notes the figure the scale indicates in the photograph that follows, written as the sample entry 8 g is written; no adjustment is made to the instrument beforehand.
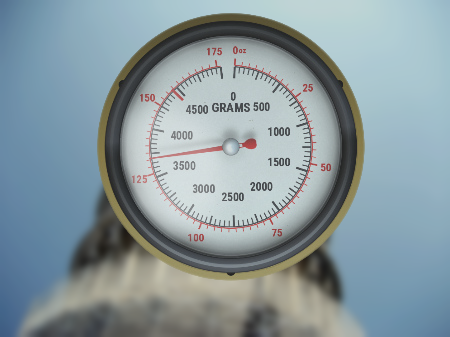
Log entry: 3700 g
